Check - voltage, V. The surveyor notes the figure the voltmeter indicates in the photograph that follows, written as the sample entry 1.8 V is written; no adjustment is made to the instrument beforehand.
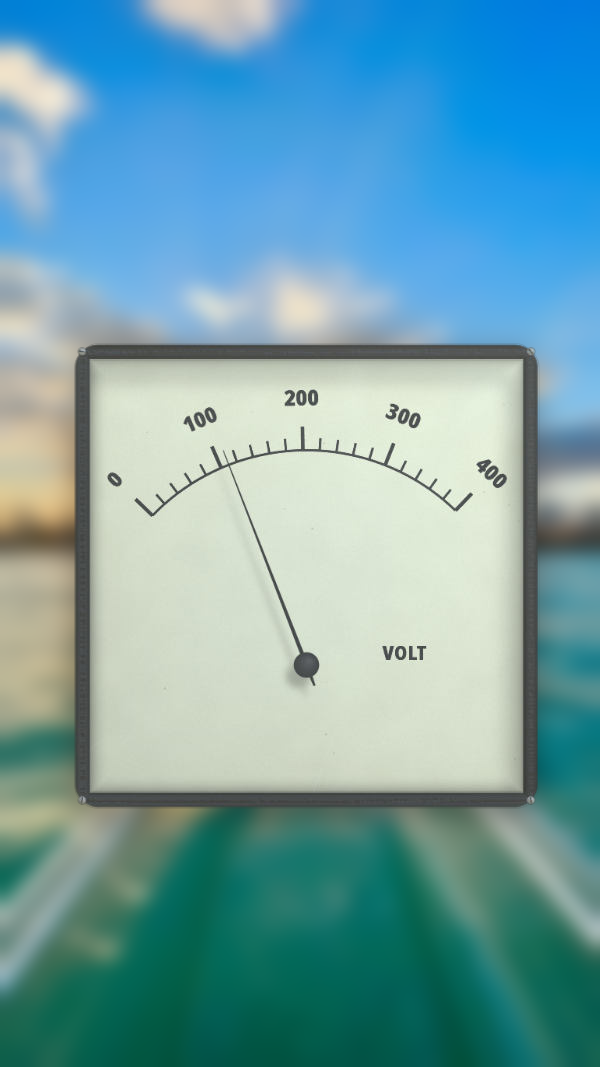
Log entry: 110 V
